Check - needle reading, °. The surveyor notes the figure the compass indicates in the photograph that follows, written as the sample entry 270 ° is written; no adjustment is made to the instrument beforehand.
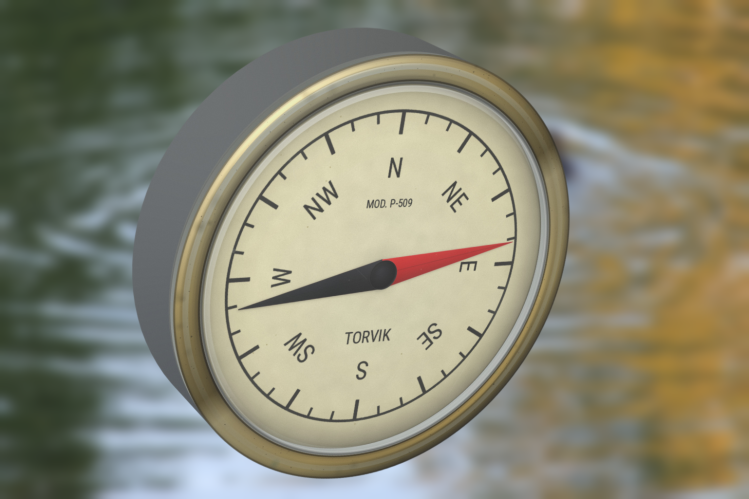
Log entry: 80 °
